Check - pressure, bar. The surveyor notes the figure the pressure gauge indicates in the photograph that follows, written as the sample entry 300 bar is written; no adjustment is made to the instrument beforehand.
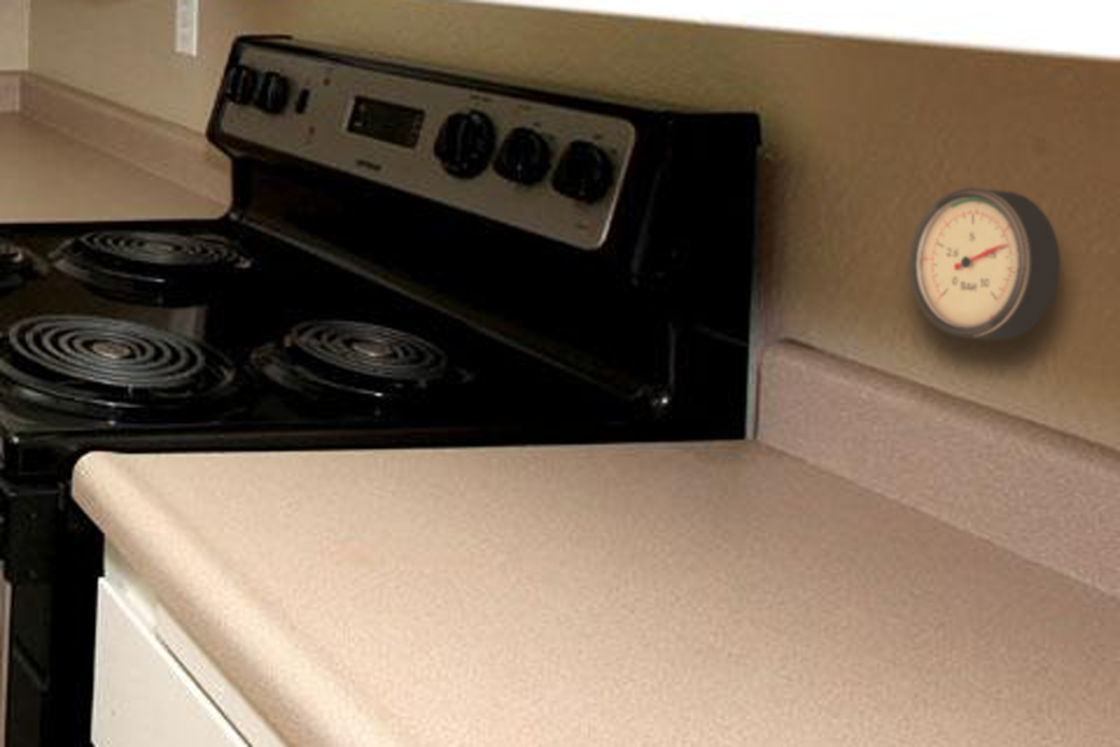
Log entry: 7.5 bar
